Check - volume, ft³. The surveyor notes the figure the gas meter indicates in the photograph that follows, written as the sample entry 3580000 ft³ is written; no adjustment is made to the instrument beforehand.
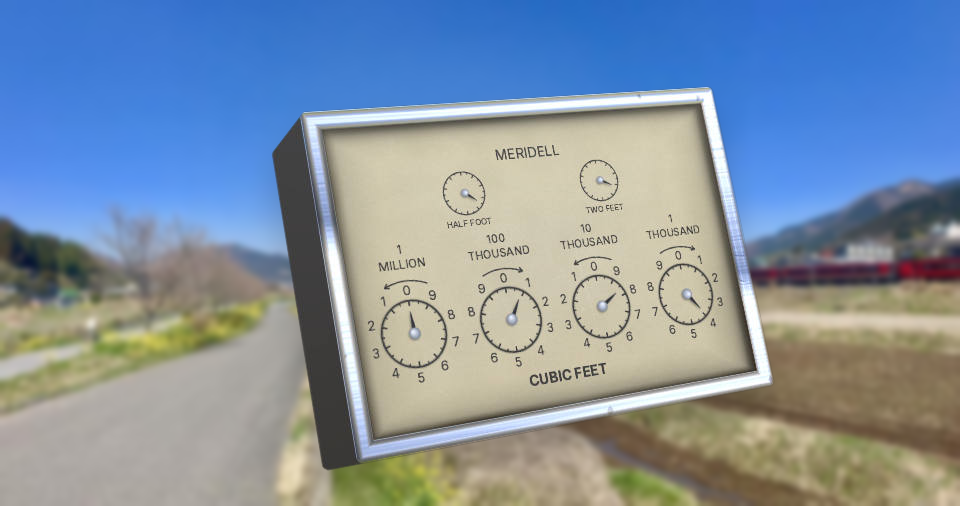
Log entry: 8400 ft³
